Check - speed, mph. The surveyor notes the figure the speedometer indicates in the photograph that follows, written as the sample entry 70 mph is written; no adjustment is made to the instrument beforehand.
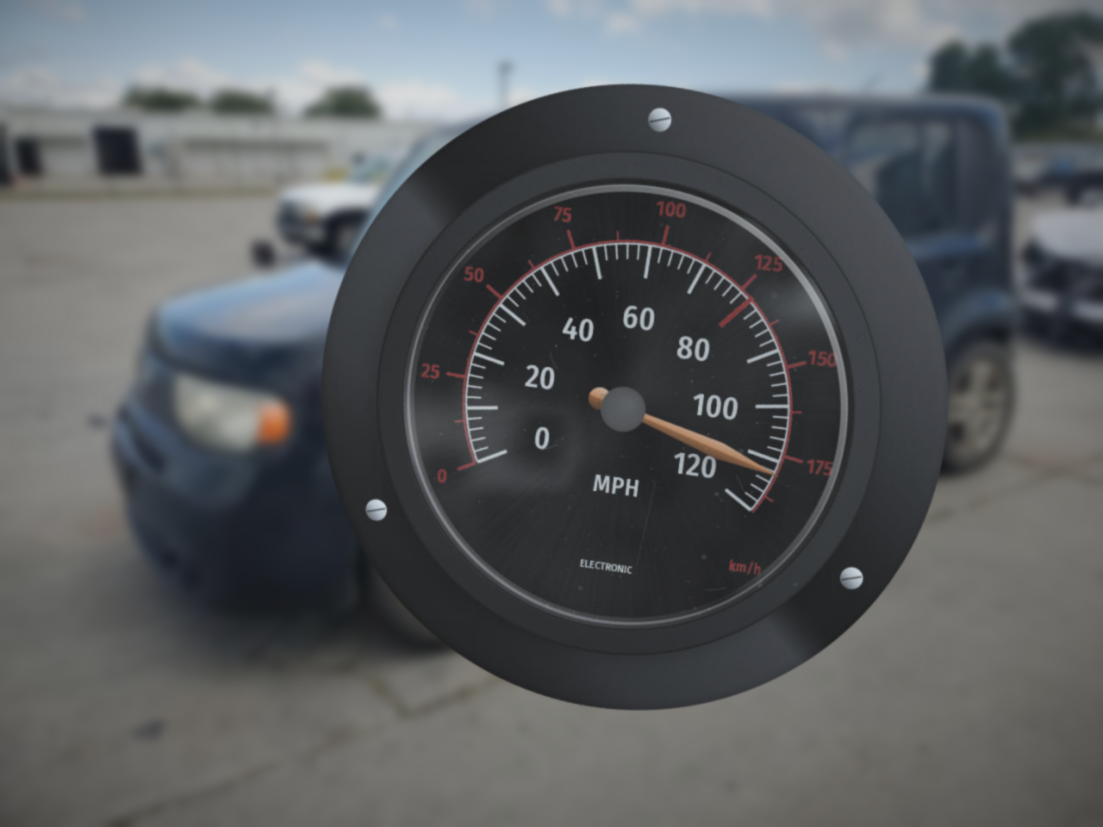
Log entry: 112 mph
